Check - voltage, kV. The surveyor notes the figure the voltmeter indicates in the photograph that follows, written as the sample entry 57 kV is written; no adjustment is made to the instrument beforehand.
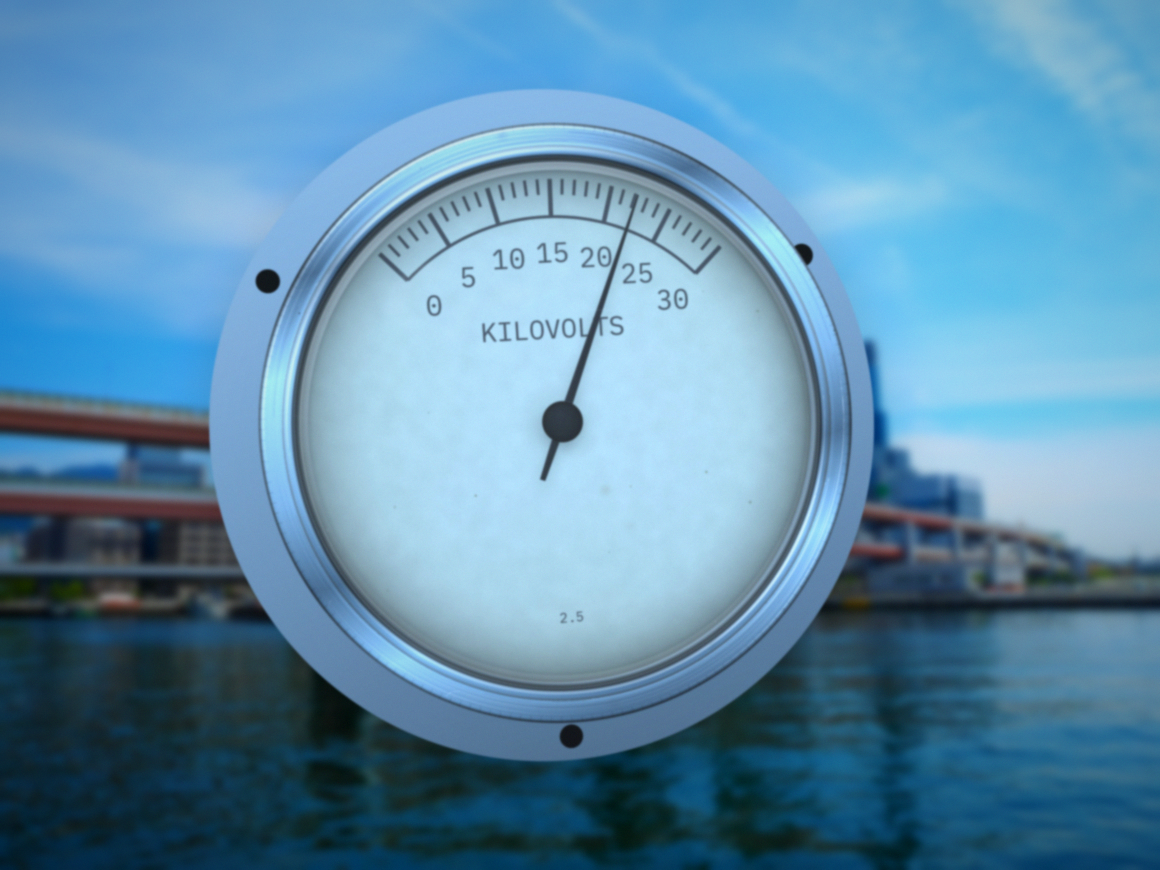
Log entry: 22 kV
